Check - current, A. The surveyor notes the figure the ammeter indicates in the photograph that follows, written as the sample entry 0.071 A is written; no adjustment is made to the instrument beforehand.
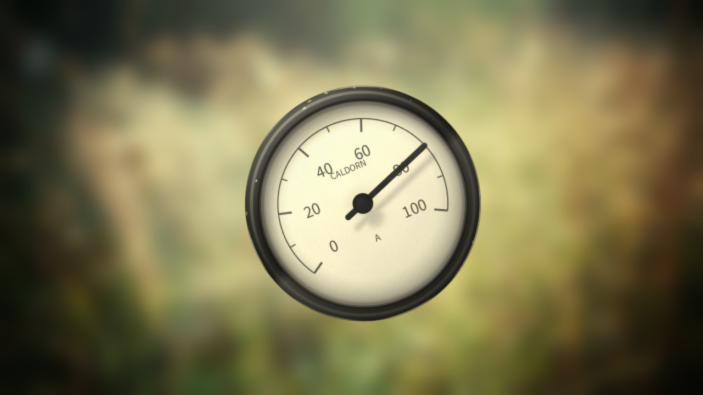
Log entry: 80 A
